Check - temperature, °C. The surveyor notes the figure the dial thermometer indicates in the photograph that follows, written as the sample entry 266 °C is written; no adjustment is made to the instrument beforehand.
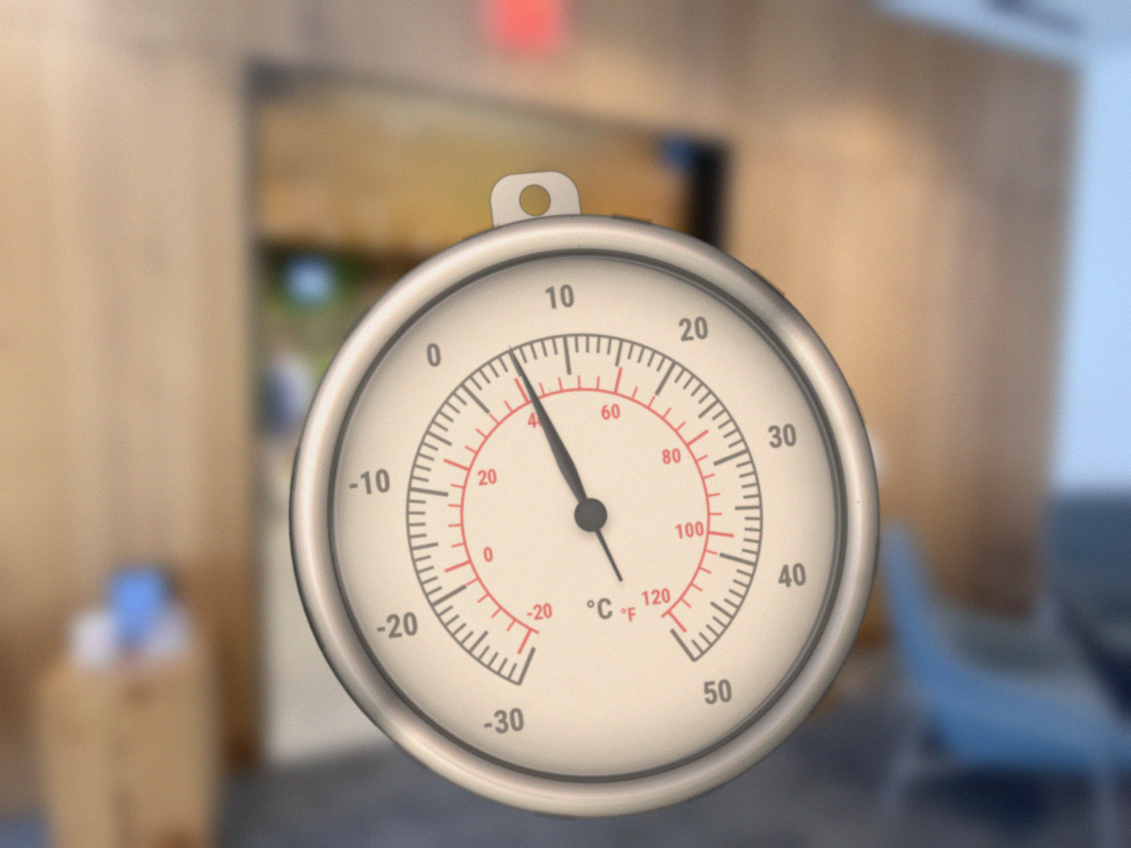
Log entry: 5 °C
